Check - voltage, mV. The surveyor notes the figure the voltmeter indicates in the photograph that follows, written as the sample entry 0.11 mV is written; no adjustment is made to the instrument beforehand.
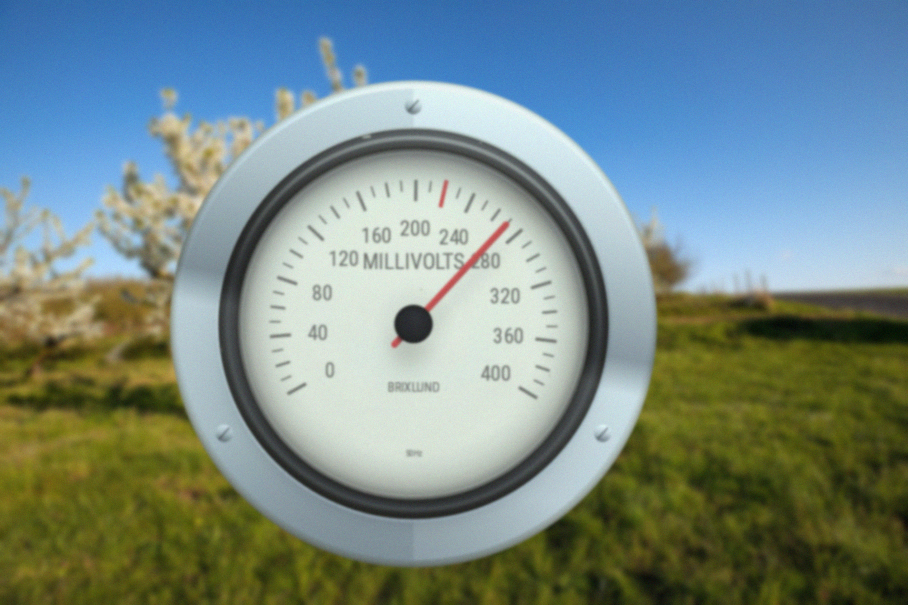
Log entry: 270 mV
